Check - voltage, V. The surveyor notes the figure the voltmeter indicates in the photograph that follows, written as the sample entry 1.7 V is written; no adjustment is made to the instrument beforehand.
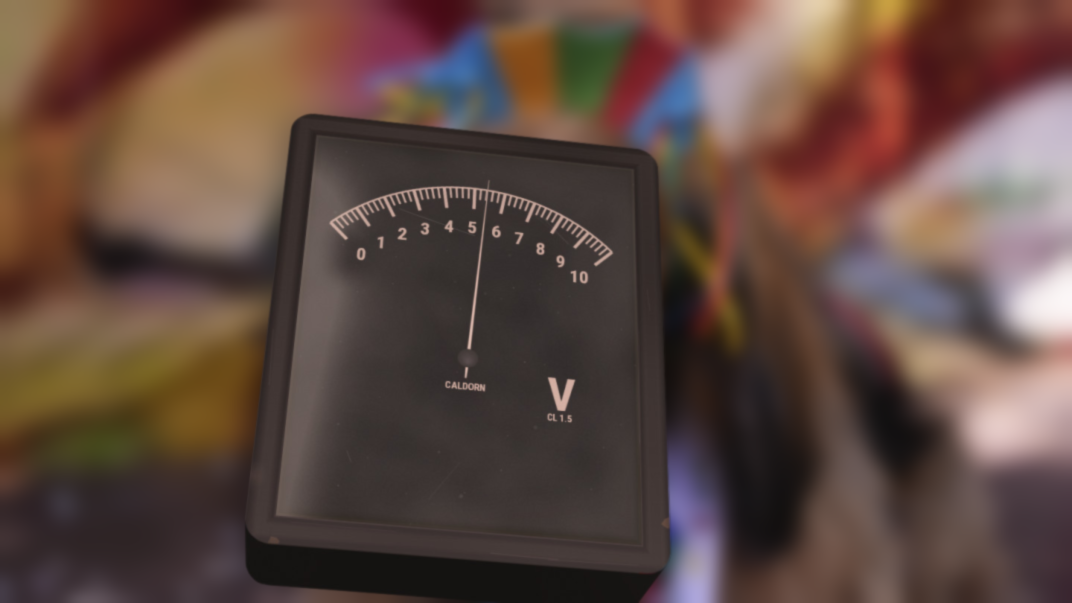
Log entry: 5.4 V
